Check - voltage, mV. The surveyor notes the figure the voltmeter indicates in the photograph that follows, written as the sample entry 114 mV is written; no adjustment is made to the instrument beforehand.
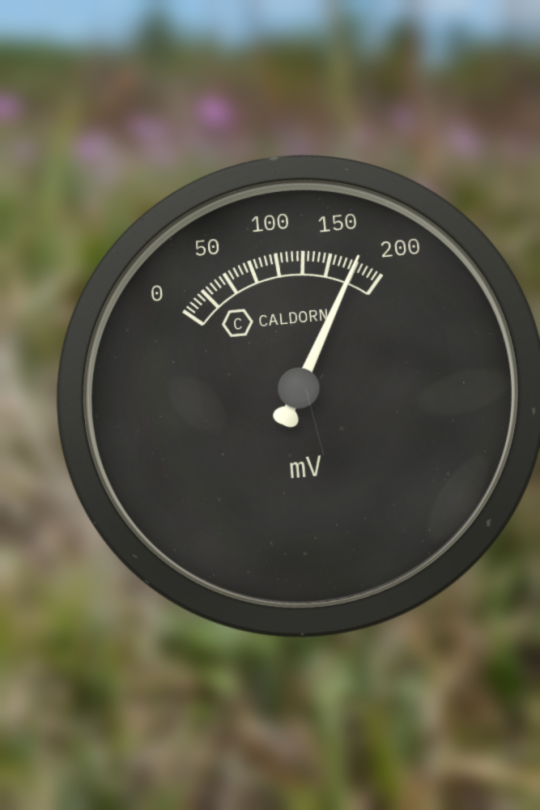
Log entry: 175 mV
